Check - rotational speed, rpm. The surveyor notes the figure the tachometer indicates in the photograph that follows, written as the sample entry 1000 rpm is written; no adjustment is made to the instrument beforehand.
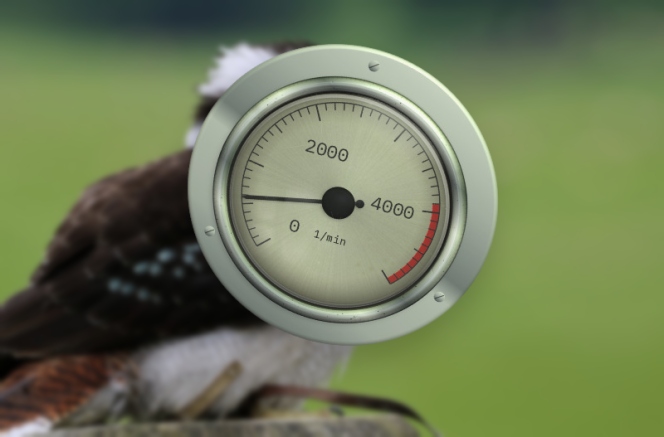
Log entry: 600 rpm
